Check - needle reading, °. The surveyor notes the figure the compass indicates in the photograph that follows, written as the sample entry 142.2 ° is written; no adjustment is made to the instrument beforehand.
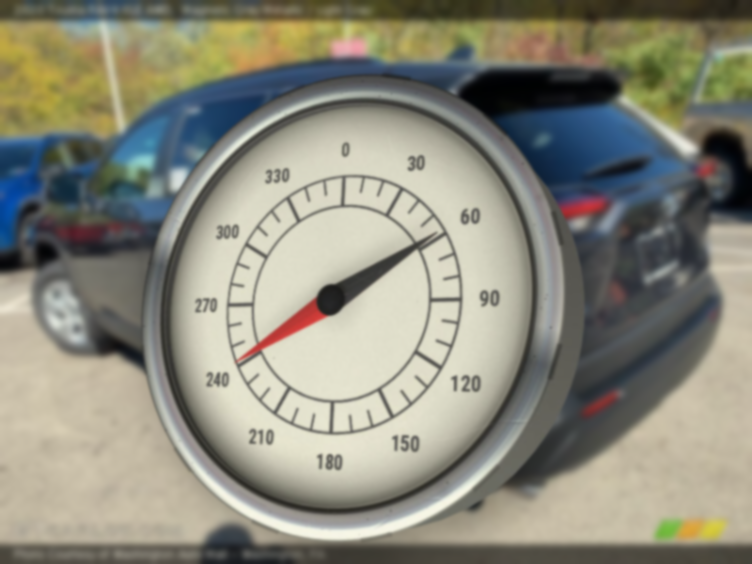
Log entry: 240 °
